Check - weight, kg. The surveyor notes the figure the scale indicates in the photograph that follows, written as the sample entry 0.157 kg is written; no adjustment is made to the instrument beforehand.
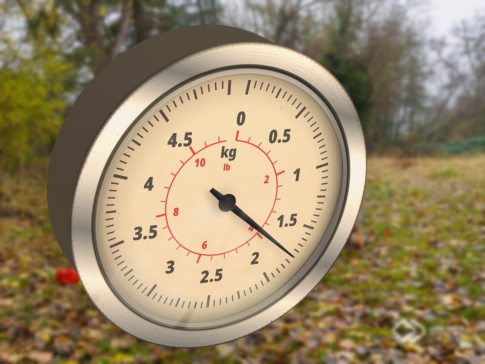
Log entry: 1.75 kg
